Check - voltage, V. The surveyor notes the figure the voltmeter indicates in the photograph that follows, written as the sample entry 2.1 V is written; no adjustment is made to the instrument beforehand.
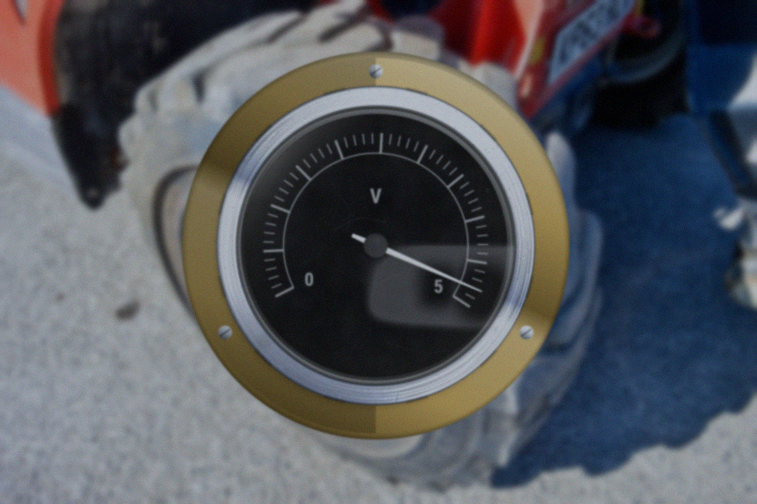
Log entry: 4.8 V
